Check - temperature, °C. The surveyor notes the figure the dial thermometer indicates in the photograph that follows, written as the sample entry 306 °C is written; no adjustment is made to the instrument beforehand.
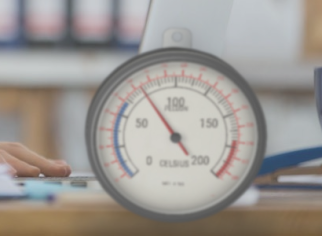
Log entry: 75 °C
